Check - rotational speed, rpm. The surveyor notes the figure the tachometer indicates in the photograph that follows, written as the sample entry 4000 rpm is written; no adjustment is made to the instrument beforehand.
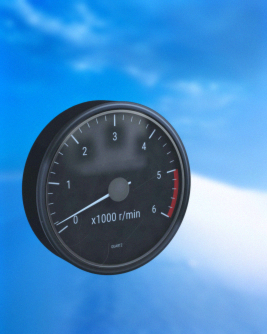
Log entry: 200 rpm
